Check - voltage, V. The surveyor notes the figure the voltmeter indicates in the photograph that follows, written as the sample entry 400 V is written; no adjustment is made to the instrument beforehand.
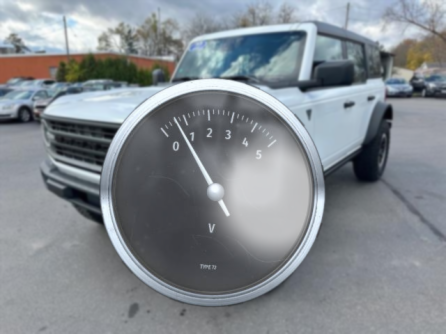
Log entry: 0.6 V
